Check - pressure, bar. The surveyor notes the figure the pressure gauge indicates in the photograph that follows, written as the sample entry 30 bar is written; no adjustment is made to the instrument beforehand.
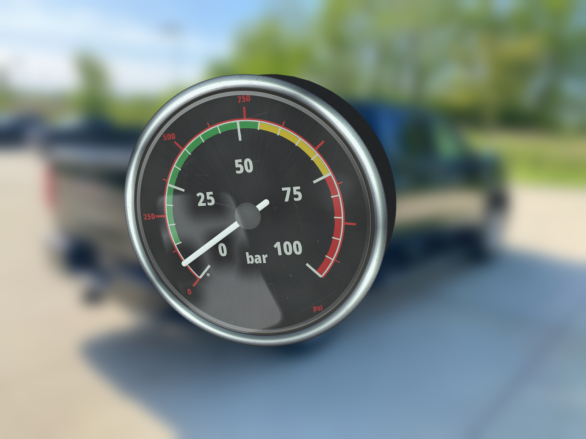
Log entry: 5 bar
